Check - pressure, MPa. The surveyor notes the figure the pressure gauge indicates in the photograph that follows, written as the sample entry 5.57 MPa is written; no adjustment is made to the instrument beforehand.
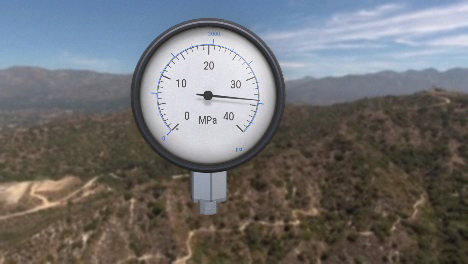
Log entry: 34 MPa
